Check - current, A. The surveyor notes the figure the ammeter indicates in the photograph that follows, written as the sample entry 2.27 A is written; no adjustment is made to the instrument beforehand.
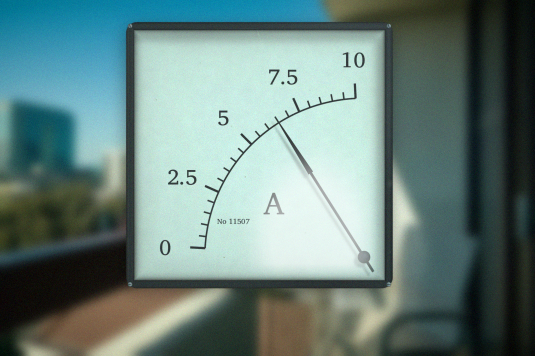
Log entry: 6.5 A
